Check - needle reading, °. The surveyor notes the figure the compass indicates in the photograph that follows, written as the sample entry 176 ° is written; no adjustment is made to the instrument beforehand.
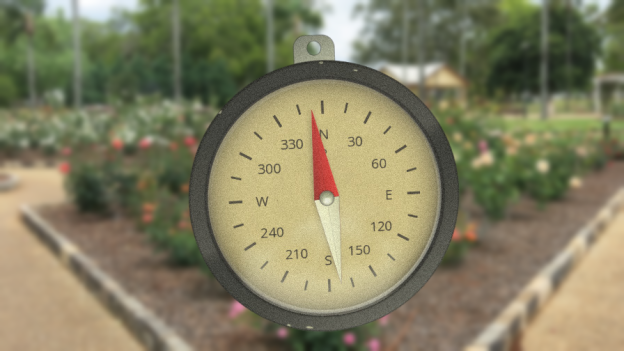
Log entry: 352.5 °
